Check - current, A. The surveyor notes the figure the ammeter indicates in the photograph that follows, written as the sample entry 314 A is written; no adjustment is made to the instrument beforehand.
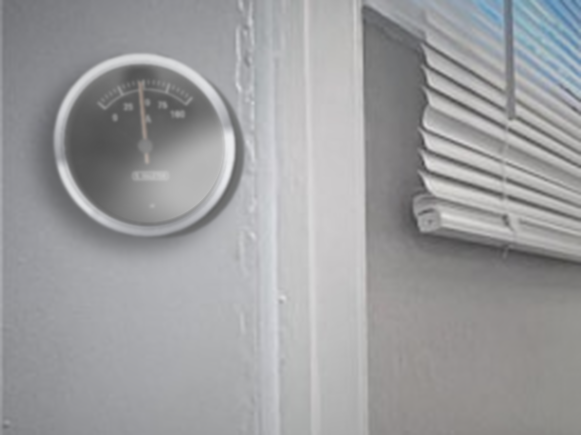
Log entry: 50 A
